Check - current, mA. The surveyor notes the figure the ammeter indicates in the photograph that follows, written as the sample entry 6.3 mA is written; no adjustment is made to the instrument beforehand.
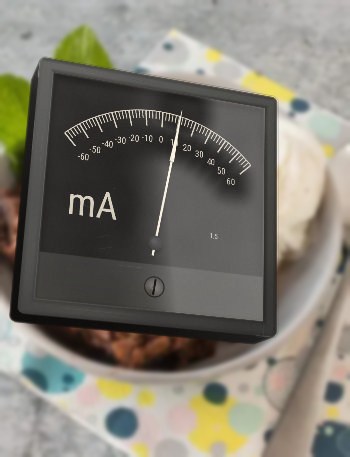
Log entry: 10 mA
